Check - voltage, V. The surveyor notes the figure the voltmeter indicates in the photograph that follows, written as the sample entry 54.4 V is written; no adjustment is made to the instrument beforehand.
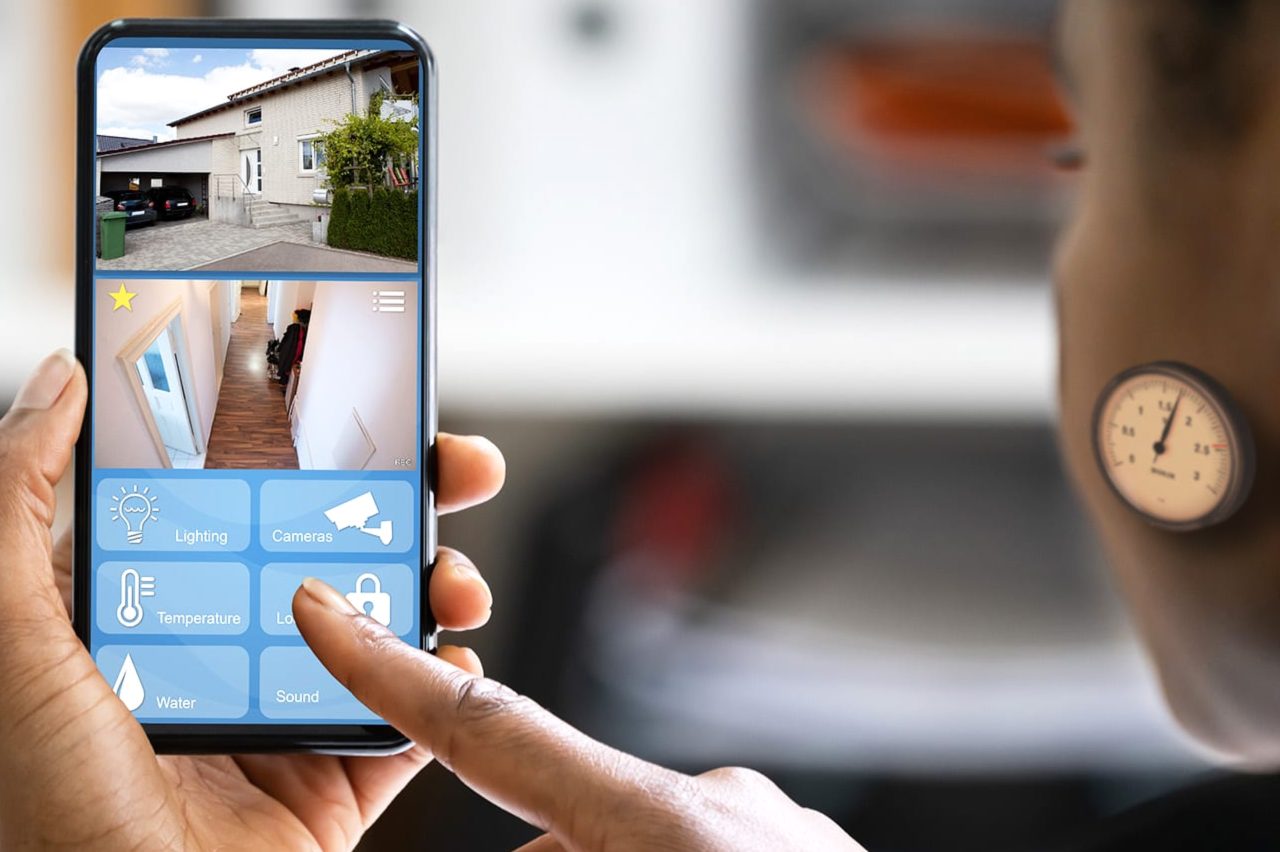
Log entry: 1.75 V
